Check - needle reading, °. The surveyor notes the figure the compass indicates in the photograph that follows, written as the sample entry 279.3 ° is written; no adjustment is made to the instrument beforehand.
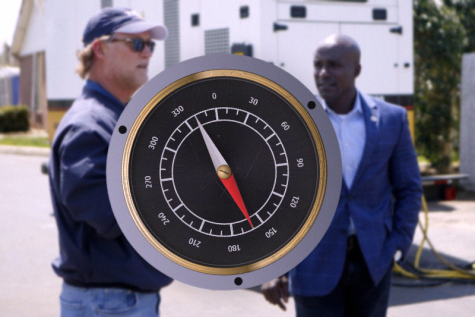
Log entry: 160 °
